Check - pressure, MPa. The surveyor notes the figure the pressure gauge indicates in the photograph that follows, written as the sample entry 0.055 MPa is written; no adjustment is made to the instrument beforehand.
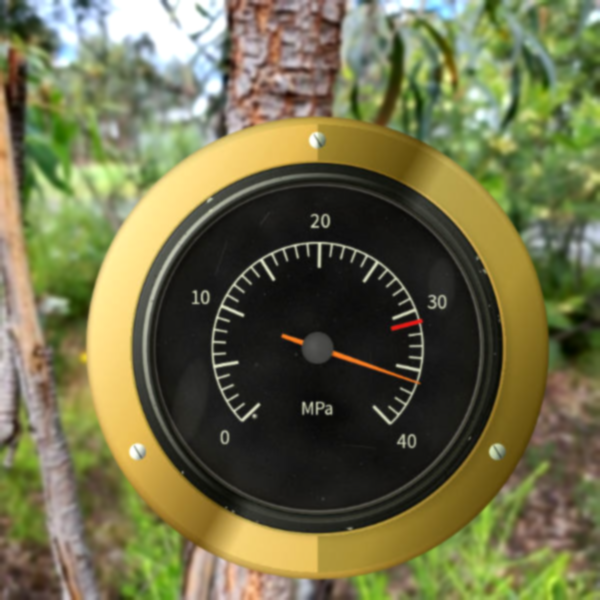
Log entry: 36 MPa
